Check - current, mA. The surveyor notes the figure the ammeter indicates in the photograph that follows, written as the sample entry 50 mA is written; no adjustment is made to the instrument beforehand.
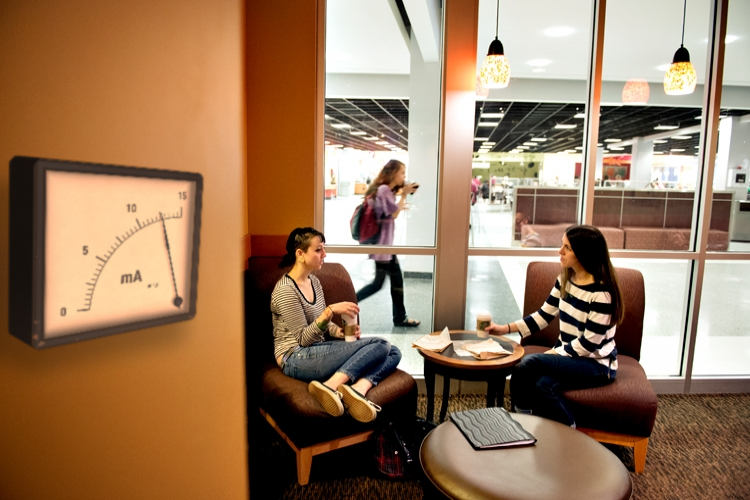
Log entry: 12.5 mA
